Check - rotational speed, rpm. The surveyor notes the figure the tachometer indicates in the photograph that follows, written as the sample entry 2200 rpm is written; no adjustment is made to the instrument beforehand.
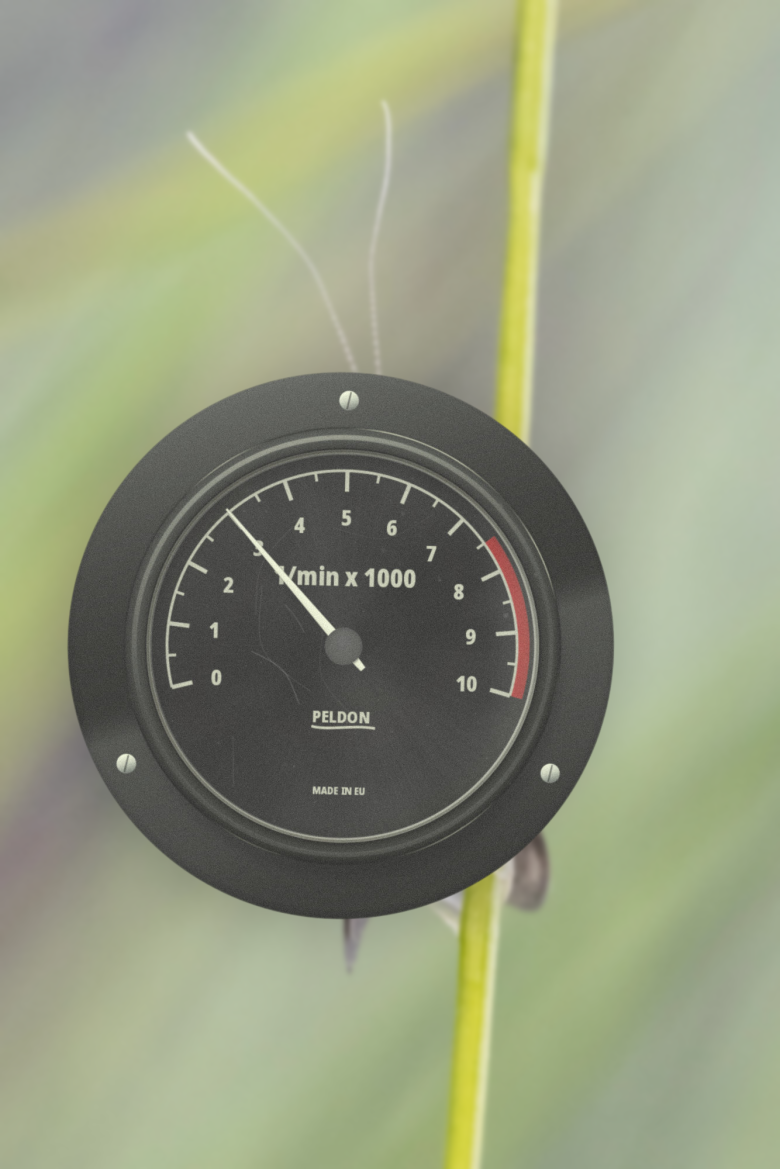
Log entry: 3000 rpm
